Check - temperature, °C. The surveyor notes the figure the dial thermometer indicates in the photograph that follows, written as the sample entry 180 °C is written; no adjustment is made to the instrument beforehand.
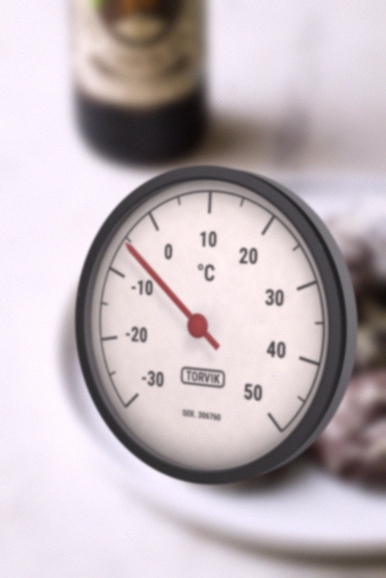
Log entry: -5 °C
